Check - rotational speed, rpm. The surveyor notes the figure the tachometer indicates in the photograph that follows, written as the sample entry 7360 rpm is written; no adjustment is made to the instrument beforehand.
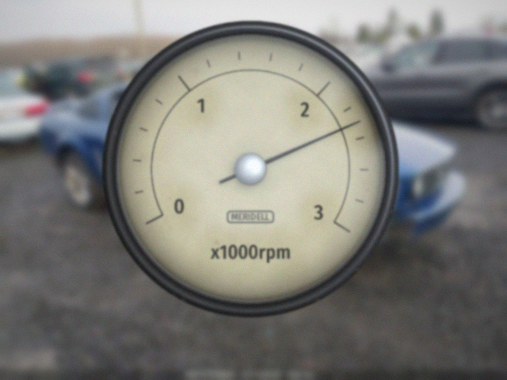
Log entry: 2300 rpm
